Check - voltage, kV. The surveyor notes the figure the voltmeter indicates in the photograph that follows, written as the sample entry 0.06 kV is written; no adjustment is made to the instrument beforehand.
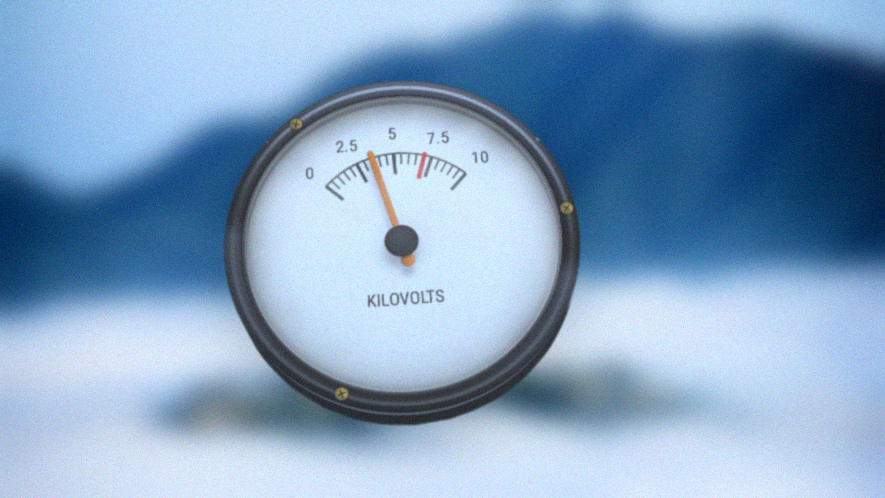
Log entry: 3.5 kV
